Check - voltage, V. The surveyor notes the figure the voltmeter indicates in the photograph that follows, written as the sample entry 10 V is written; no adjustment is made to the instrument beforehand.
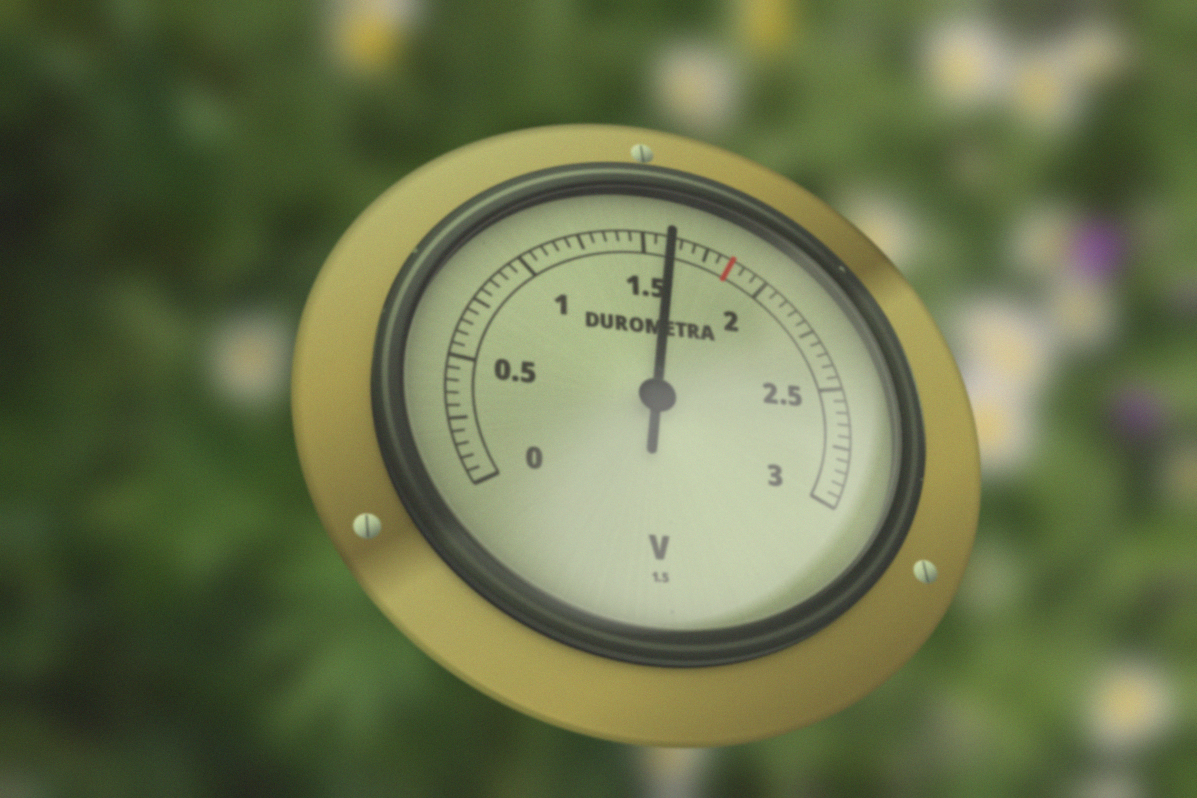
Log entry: 1.6 V
